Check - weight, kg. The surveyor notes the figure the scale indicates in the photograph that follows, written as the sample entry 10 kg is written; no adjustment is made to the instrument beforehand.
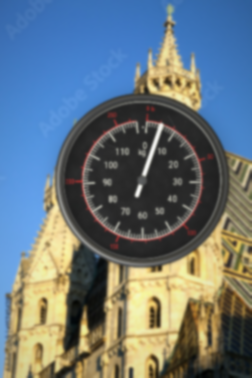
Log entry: 5 kg
